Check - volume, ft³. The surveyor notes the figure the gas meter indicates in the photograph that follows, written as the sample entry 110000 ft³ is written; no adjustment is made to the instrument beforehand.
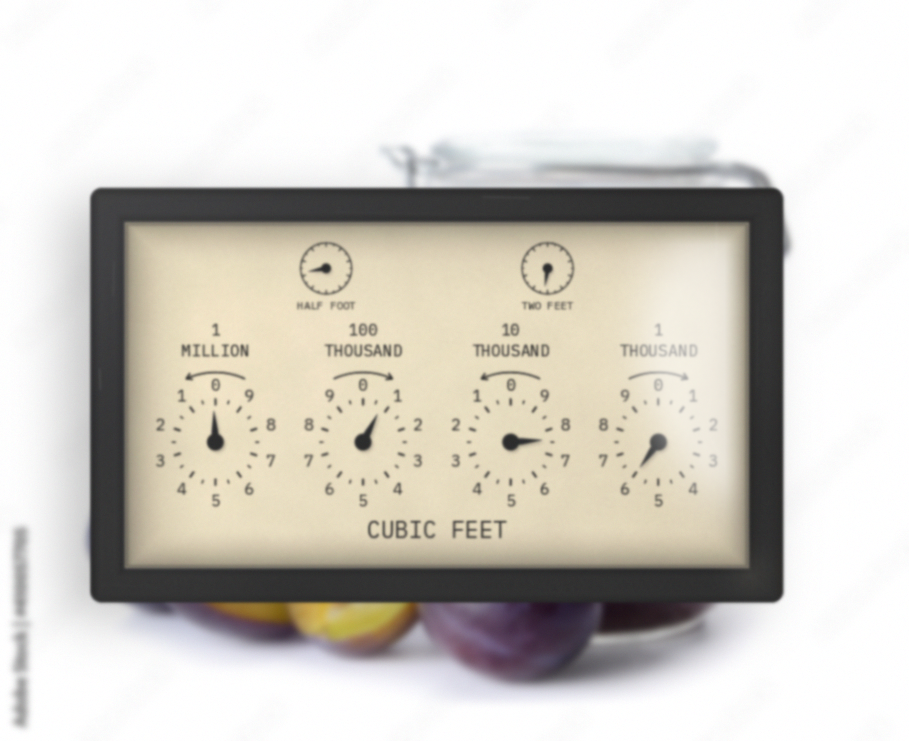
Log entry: 7600 ft³
